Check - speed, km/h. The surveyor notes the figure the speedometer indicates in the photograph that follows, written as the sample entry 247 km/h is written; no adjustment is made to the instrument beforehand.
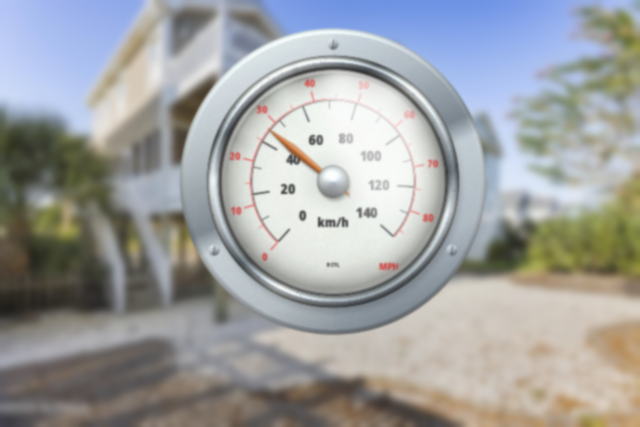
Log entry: 45 km/h
